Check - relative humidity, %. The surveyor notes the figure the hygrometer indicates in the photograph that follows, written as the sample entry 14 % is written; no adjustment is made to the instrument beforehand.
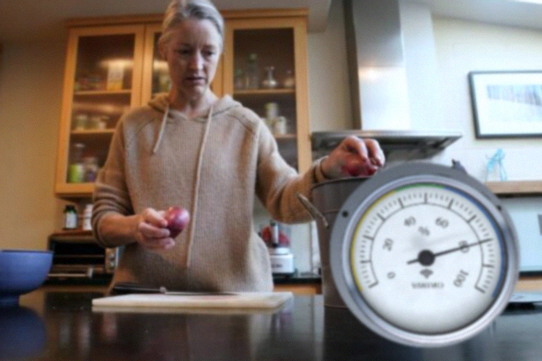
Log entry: 80 %
